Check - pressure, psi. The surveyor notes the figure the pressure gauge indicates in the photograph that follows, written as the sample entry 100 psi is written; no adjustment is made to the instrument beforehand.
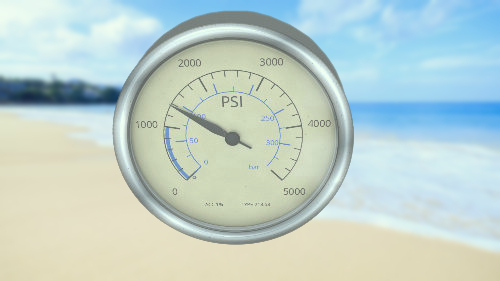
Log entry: 1400 psi
